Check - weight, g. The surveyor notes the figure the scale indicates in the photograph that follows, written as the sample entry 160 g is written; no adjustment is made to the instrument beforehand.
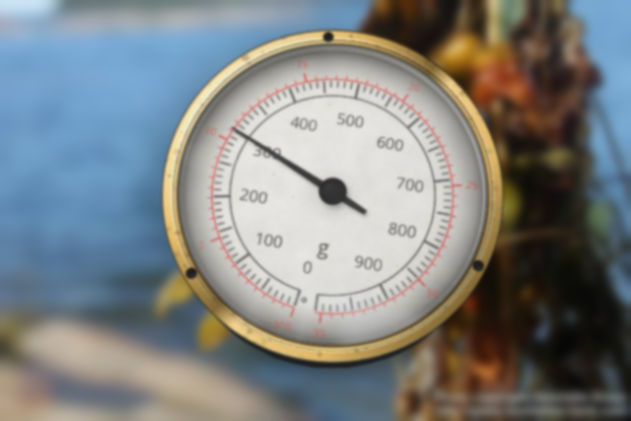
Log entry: 300 g
